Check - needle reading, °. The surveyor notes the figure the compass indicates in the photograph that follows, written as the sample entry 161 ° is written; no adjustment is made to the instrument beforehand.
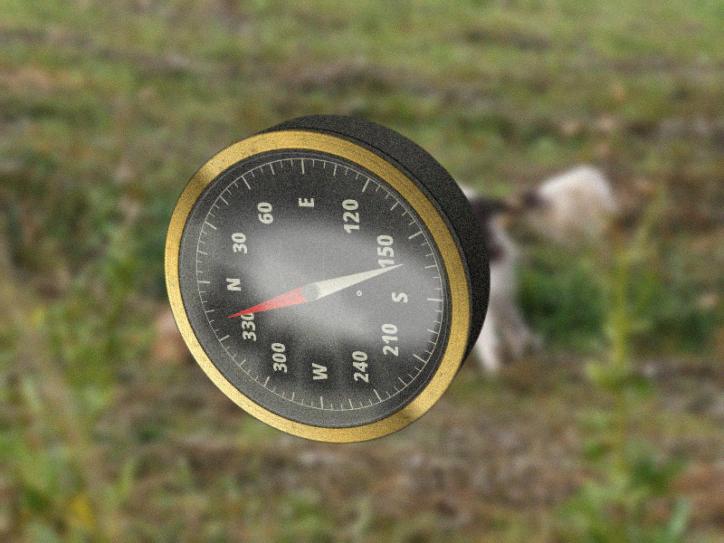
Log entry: 340 °
